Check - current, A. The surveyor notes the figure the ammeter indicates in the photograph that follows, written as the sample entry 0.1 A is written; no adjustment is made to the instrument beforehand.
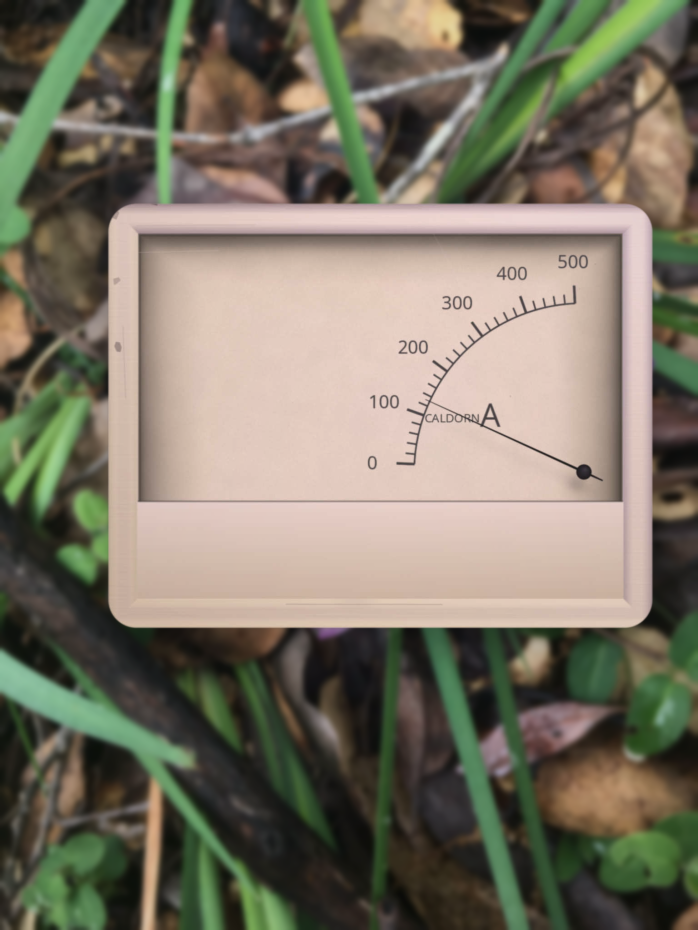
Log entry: 130 A
